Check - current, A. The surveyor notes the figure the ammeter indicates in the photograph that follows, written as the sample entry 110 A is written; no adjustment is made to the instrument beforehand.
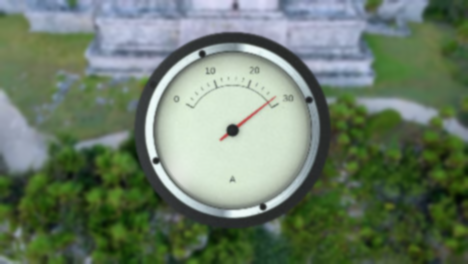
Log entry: 28 A
